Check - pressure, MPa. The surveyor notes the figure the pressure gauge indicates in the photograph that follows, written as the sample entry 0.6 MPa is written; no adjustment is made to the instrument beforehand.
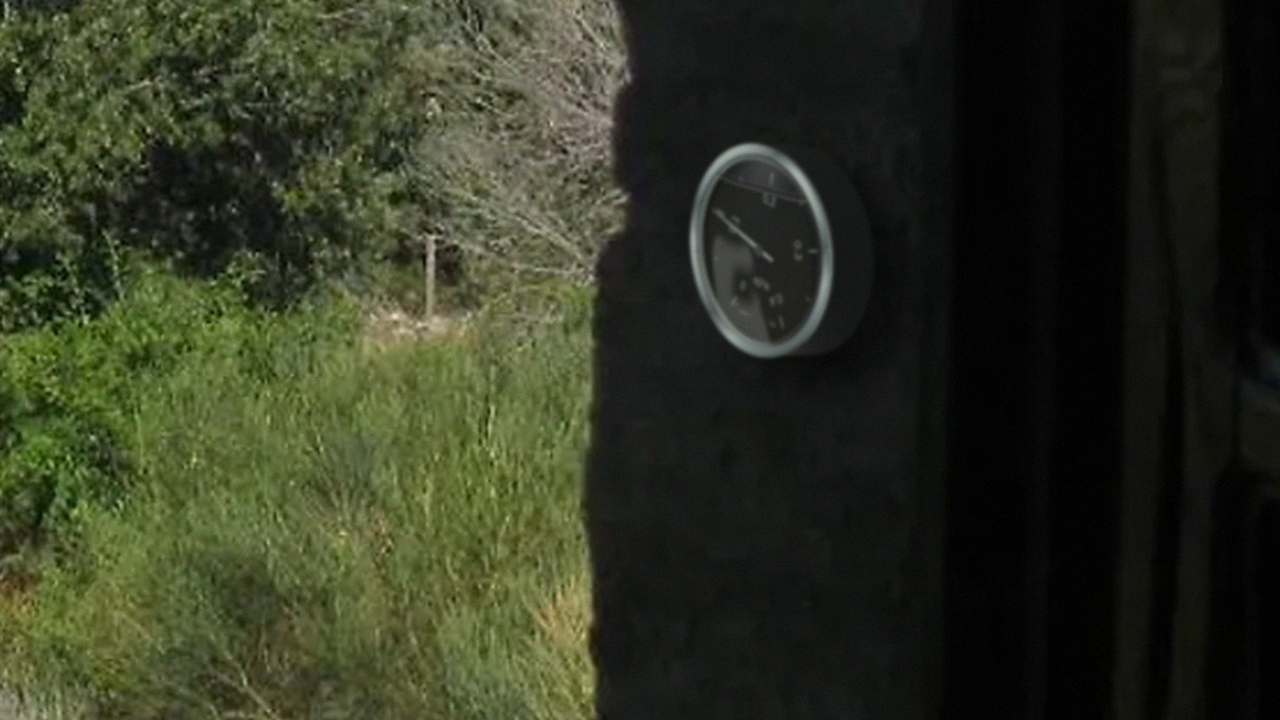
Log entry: 0.1 MPa
